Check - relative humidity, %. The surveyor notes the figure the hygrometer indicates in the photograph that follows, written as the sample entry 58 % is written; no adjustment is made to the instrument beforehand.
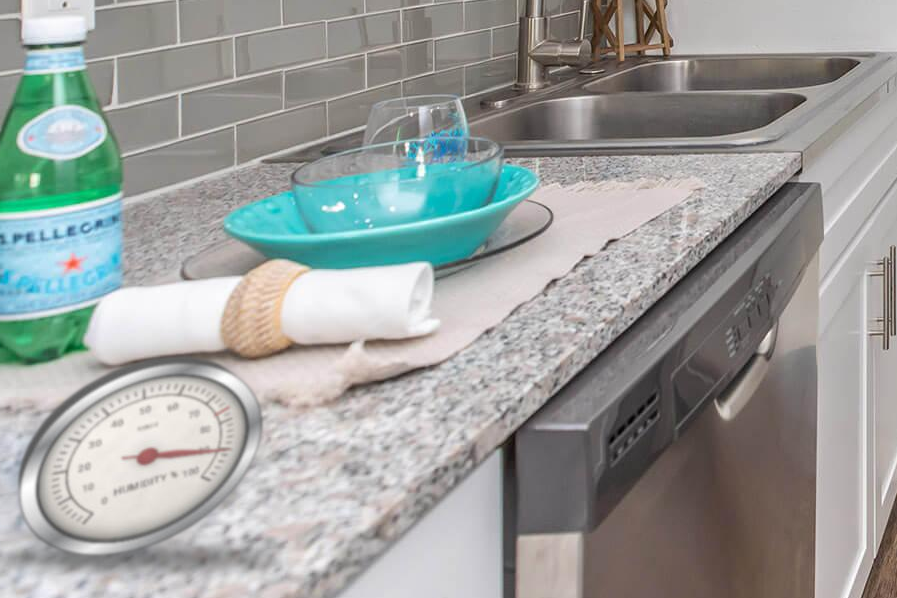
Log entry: 90 %
